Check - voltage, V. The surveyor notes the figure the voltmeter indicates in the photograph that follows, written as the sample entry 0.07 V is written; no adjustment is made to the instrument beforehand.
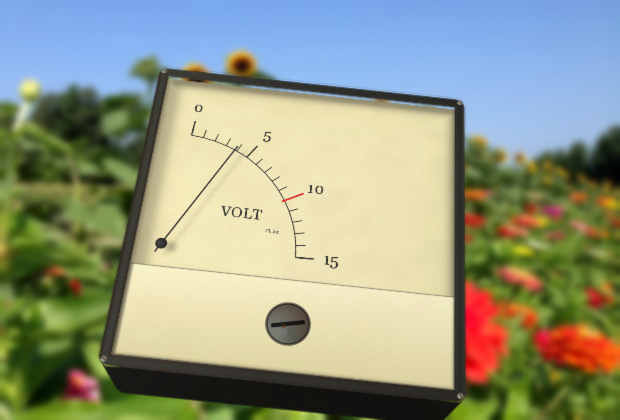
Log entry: 4 V
